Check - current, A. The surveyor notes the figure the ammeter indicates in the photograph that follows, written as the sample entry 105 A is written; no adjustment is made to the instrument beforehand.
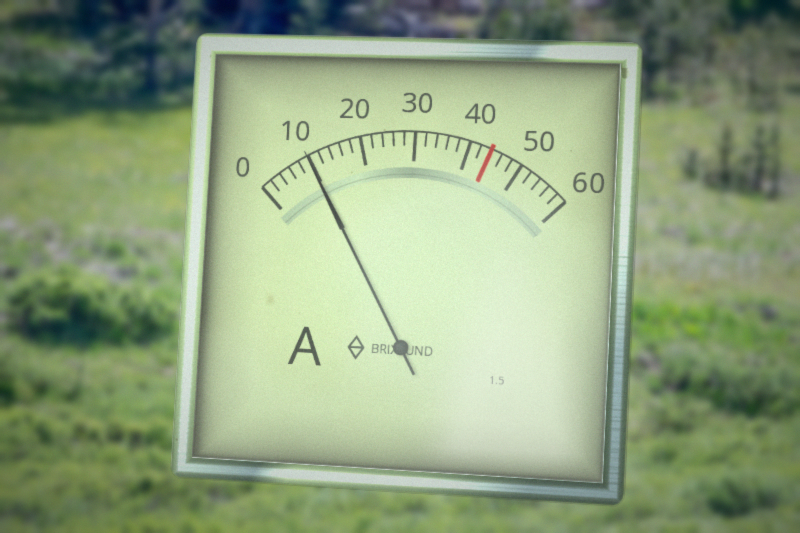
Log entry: 10 A
